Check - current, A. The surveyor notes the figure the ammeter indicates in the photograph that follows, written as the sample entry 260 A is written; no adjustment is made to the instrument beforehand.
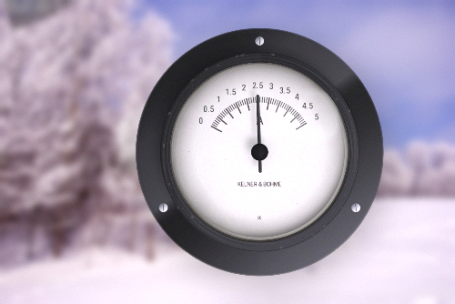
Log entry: 2.5 A
